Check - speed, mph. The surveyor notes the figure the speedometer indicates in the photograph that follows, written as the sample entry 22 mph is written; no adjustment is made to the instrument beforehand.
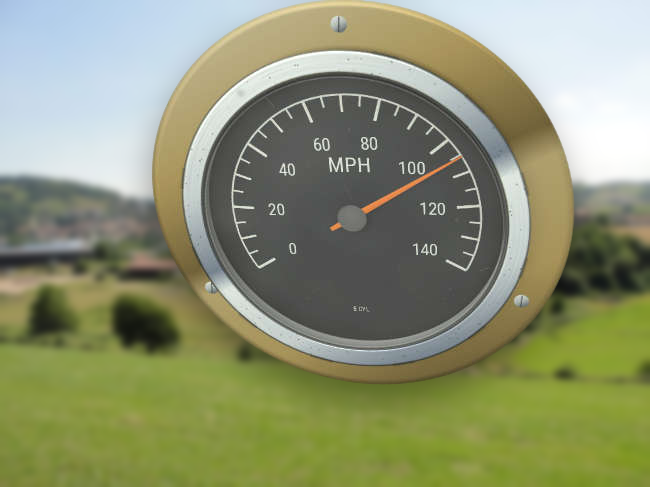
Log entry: 105 mph
